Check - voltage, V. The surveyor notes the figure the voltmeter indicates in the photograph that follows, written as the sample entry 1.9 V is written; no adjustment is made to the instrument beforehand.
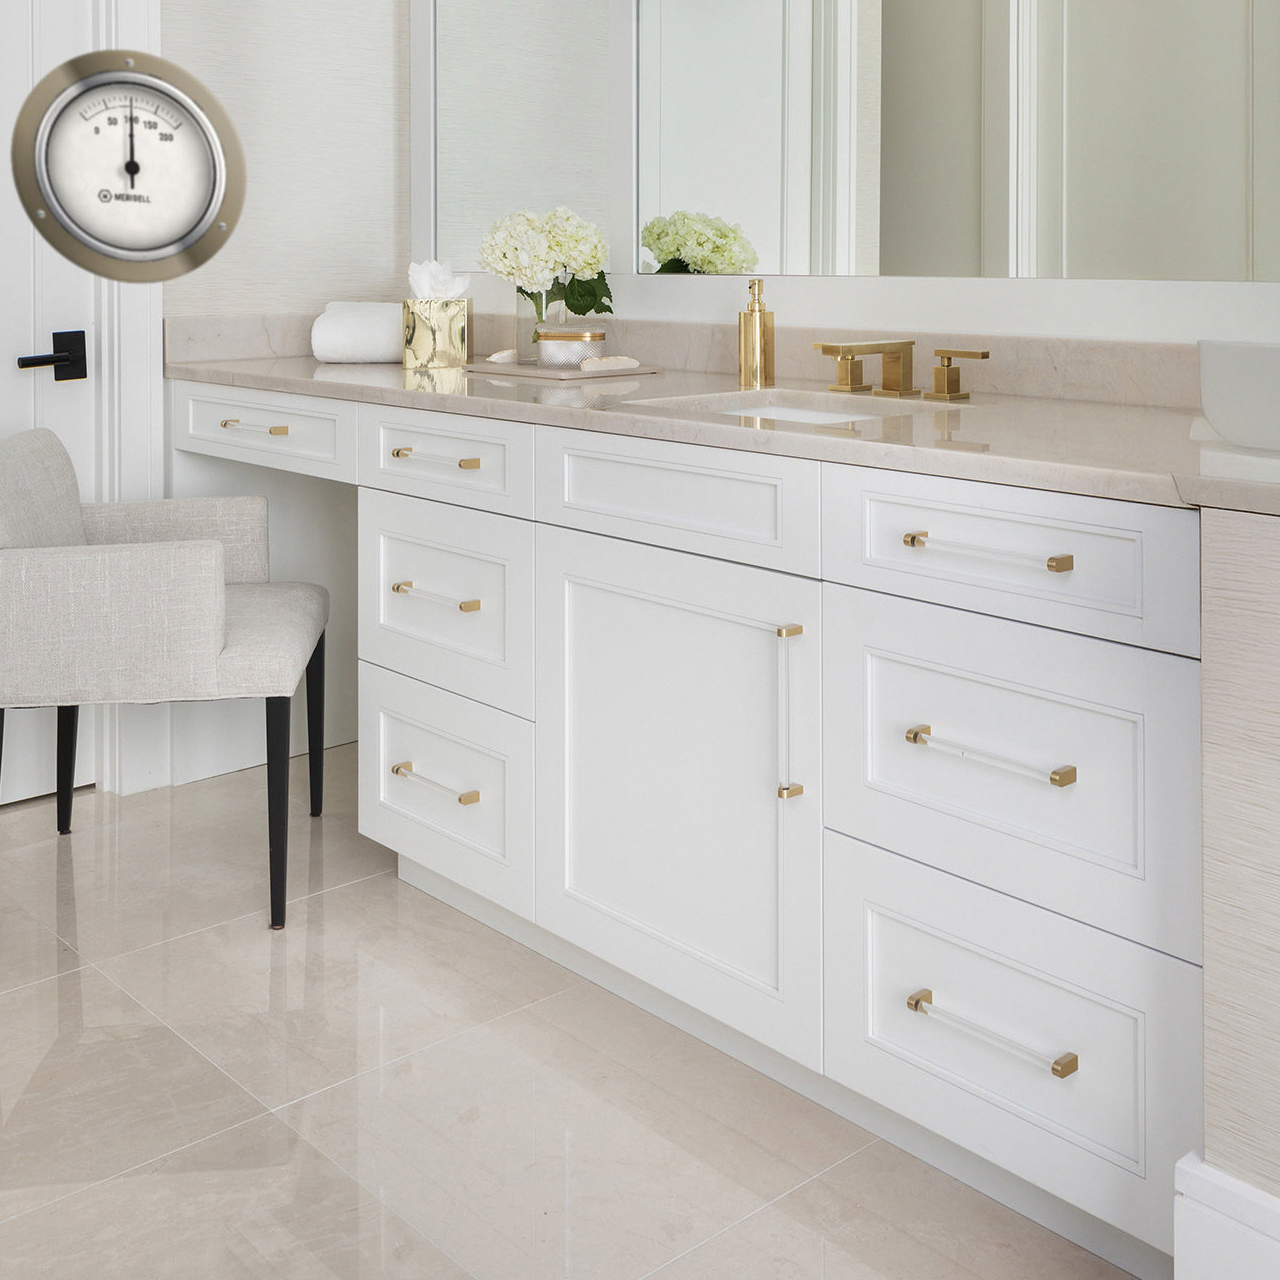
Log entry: 100 V
